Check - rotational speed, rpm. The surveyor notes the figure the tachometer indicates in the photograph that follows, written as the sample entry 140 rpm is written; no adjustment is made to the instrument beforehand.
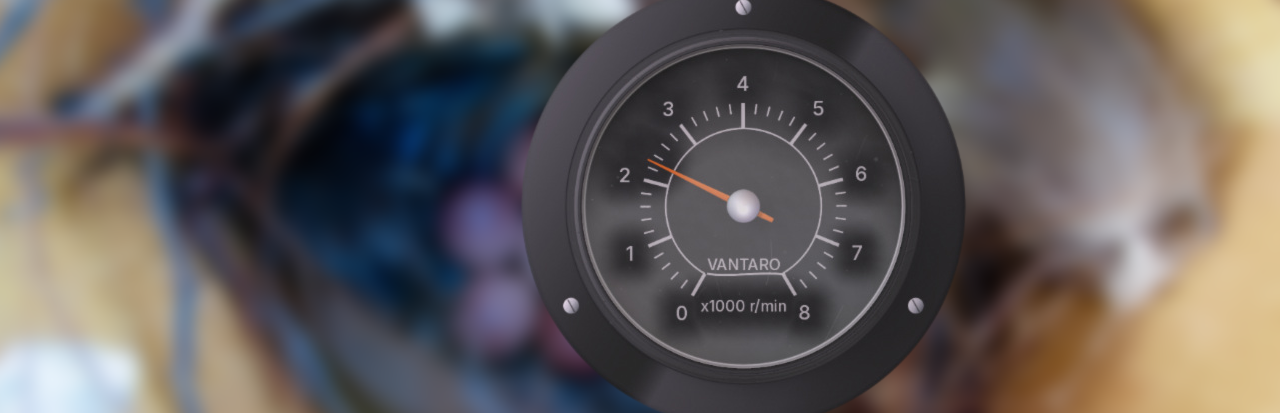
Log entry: 2300 rpm
